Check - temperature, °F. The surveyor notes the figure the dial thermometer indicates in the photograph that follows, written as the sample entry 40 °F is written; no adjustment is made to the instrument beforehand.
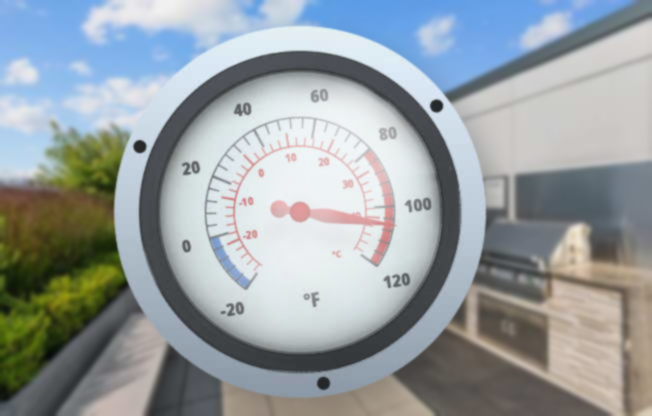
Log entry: 106 °F
